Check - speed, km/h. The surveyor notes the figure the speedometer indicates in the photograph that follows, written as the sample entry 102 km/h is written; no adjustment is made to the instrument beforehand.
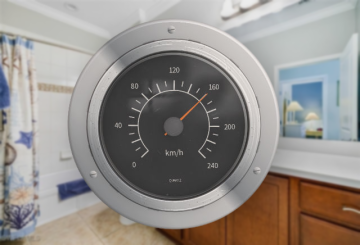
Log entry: 160 km/h
